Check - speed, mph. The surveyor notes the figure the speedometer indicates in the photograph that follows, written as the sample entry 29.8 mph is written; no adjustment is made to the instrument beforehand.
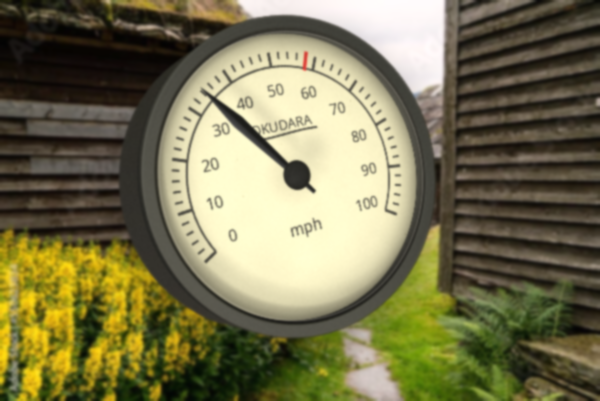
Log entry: 34 mph
